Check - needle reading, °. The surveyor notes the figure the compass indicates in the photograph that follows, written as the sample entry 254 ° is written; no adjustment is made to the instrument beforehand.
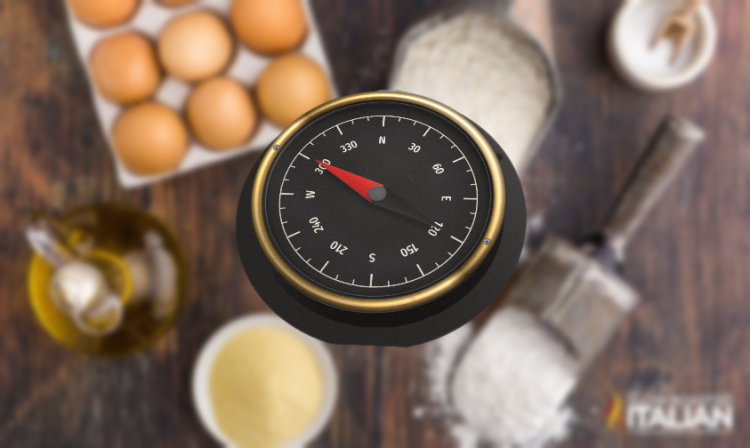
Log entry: 300 °
